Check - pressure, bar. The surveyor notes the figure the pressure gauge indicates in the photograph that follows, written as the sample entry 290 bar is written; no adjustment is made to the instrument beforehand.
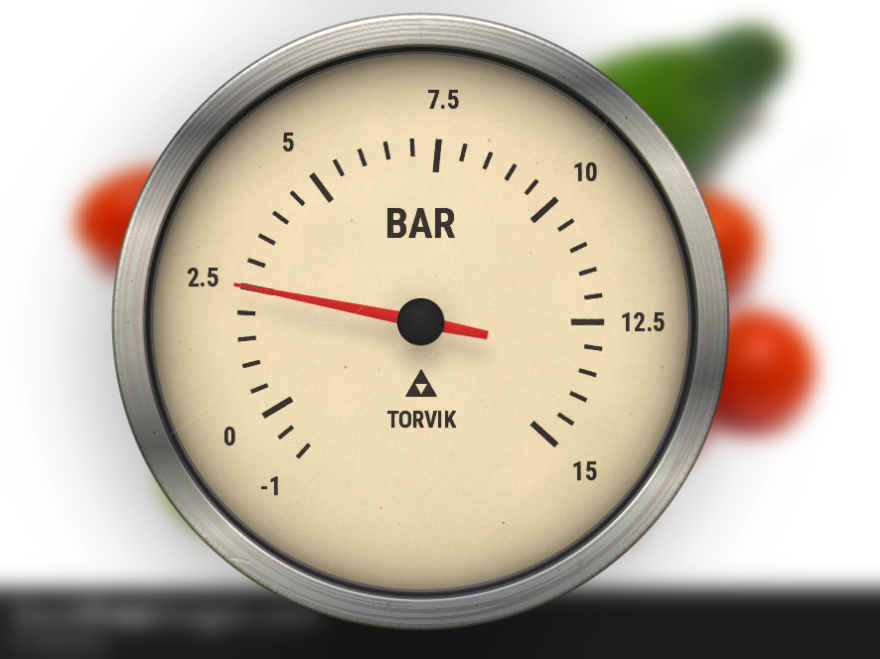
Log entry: 2.5 bar
